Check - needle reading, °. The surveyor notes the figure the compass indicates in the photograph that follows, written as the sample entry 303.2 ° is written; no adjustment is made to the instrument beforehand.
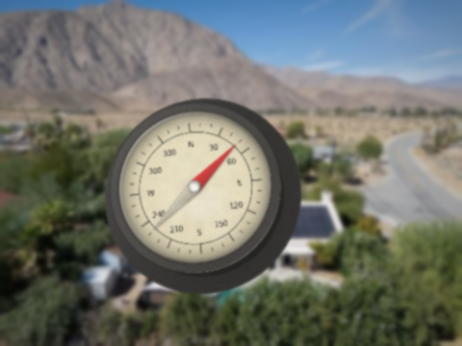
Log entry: 50 °
